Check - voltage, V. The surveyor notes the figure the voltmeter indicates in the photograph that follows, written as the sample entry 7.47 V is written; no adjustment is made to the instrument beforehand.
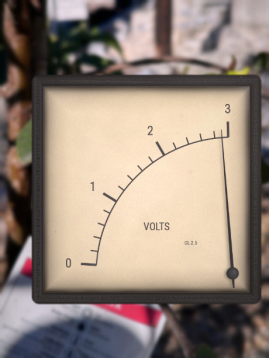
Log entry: 2.9 V
